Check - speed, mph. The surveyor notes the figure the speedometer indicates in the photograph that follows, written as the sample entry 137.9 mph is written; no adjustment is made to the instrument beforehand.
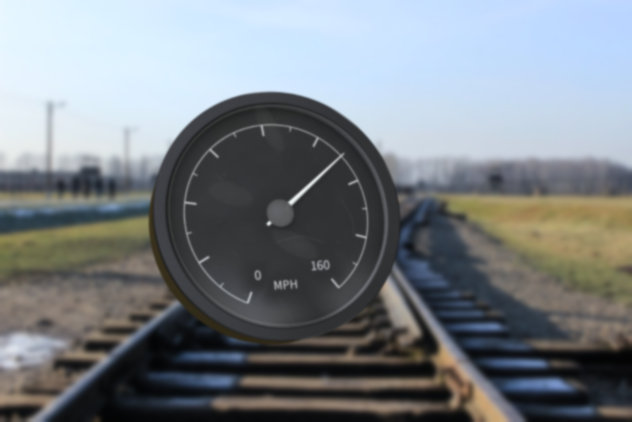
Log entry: 110 mph
